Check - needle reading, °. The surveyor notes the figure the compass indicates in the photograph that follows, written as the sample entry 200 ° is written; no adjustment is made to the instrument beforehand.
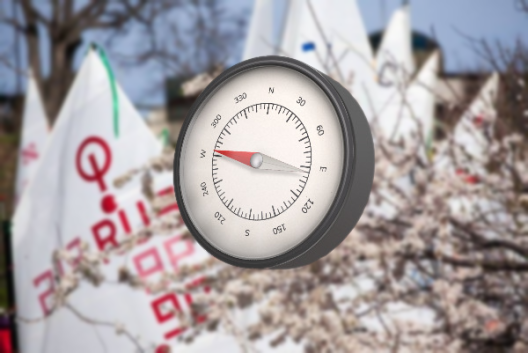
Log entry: 275 °
